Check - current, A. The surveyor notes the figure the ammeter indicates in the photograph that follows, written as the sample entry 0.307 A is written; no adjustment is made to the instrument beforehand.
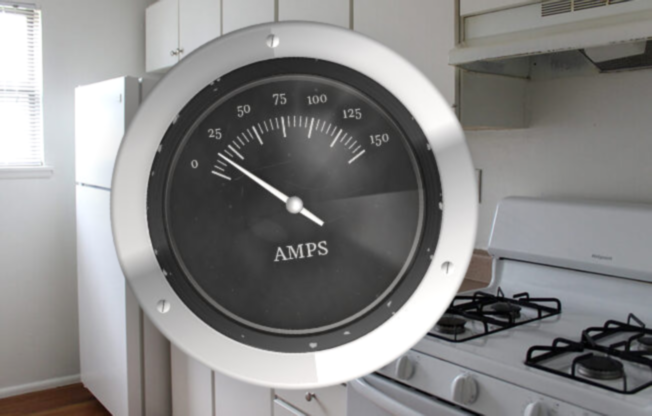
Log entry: 15 A
